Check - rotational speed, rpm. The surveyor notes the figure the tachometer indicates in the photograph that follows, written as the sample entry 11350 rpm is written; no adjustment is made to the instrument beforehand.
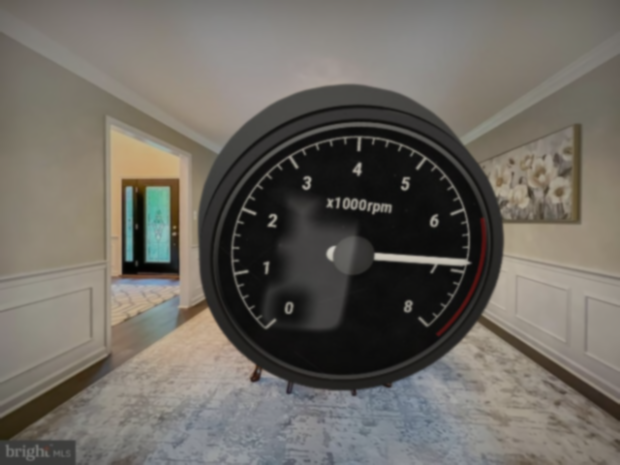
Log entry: 6800 rpm
